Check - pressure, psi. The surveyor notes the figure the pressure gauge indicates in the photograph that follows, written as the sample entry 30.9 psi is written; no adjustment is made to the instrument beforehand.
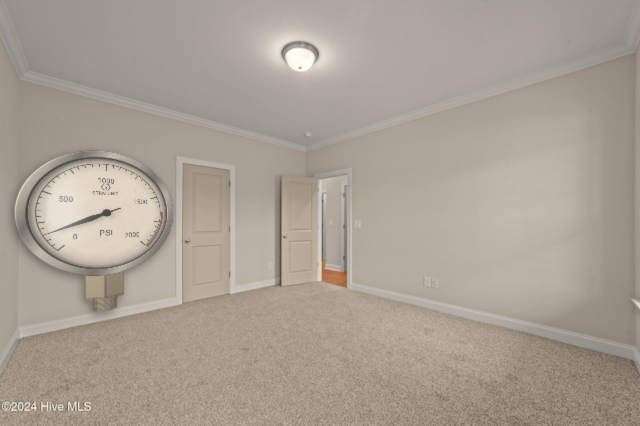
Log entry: 150 psi
